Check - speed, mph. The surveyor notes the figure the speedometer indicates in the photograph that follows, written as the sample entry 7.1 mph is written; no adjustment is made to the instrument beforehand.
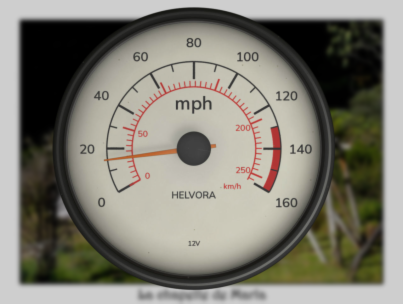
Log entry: 15 mph
